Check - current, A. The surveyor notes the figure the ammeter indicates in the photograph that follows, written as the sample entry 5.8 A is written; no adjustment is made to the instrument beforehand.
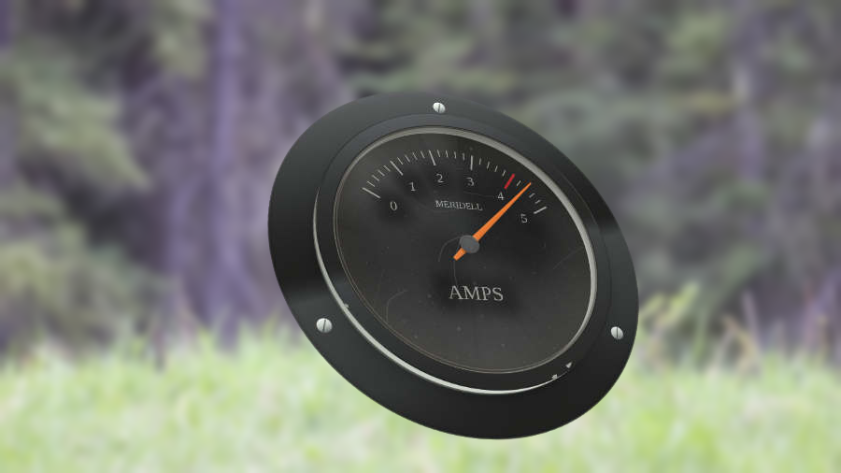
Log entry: 4.4 A
